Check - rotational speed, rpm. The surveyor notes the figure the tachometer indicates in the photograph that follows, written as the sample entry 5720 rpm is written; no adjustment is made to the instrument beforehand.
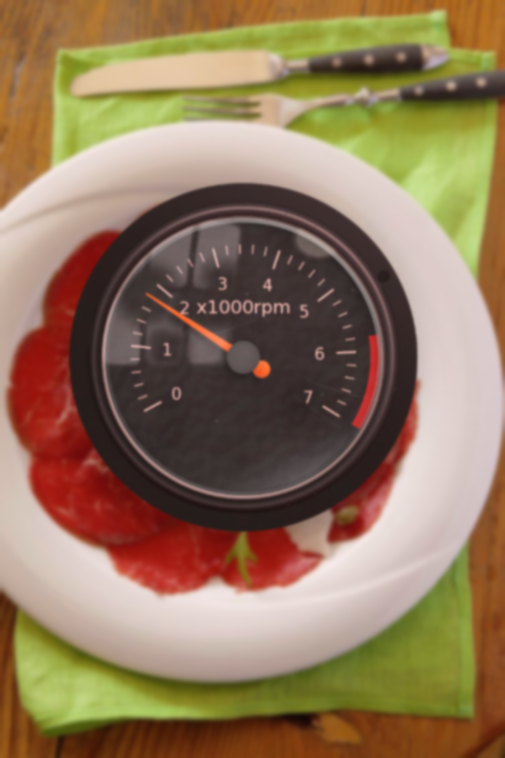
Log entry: 1800 rpm
